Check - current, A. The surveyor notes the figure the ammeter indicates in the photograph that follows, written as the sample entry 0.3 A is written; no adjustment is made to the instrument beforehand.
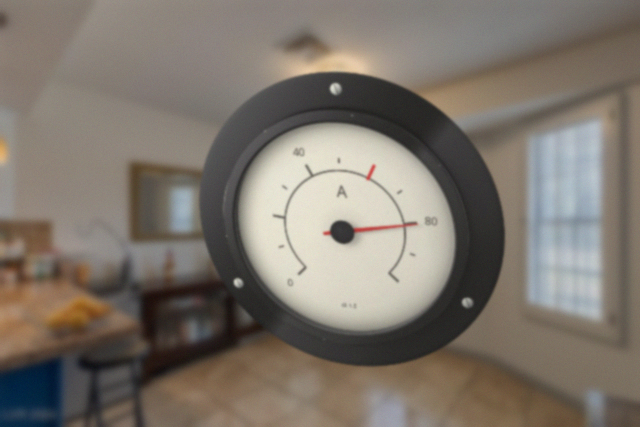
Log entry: 80 A
